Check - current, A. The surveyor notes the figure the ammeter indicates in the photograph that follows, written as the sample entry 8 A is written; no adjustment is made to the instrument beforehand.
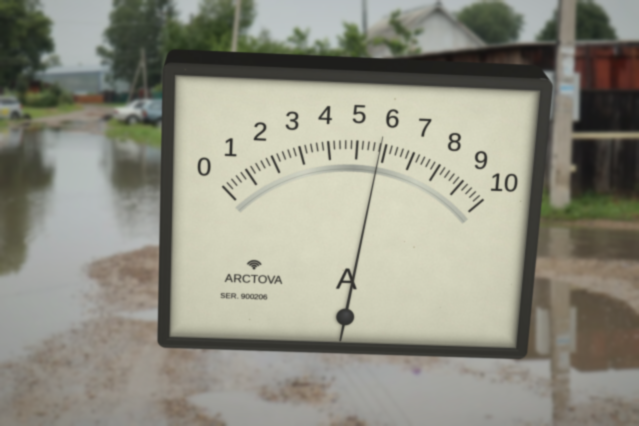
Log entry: 5.8 A
